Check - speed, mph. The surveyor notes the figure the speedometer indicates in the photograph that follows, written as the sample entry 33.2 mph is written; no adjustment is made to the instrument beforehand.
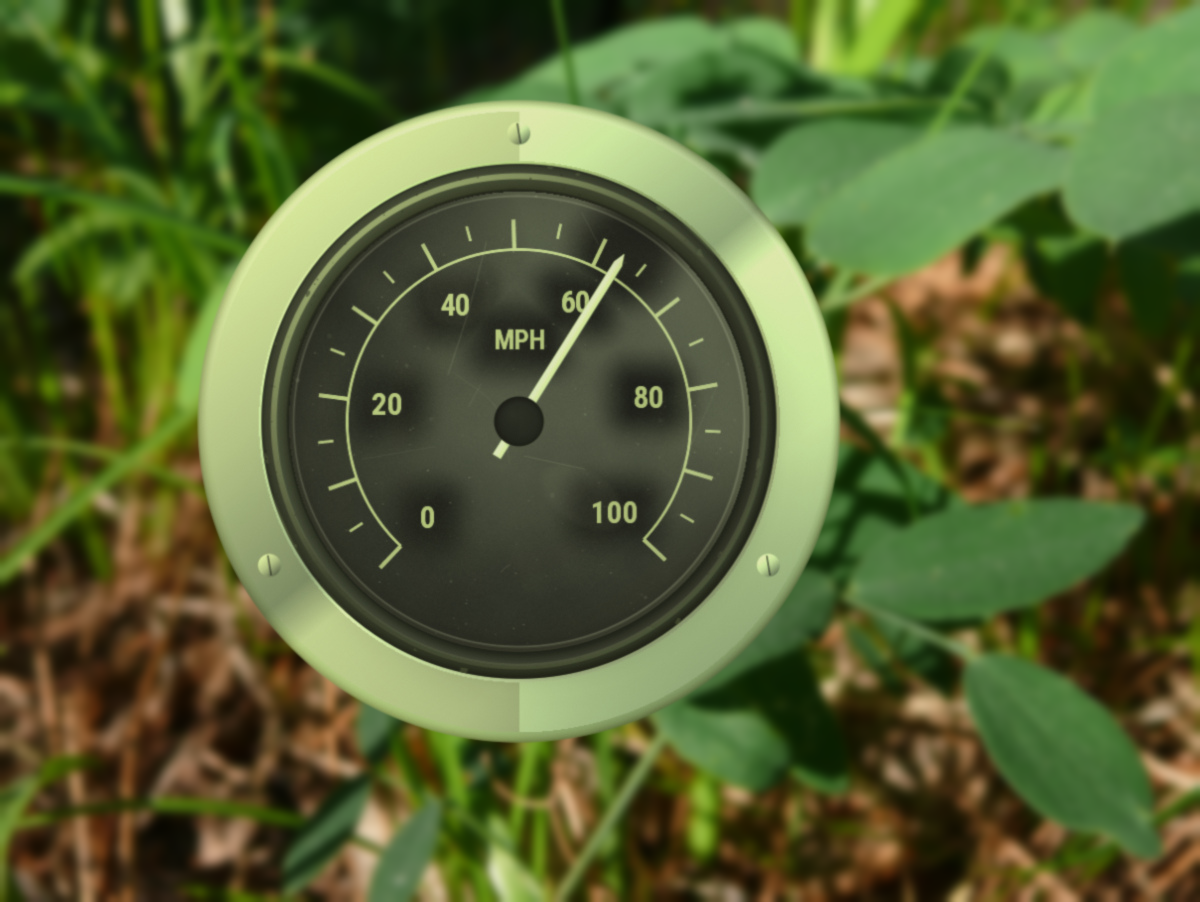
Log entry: 62.5 mph
